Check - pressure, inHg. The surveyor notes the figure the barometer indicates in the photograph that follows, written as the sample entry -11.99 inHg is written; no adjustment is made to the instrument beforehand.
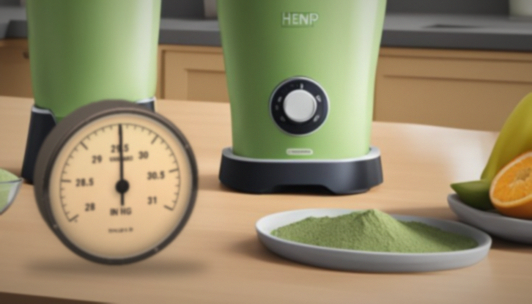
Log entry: 29.5 inHg
